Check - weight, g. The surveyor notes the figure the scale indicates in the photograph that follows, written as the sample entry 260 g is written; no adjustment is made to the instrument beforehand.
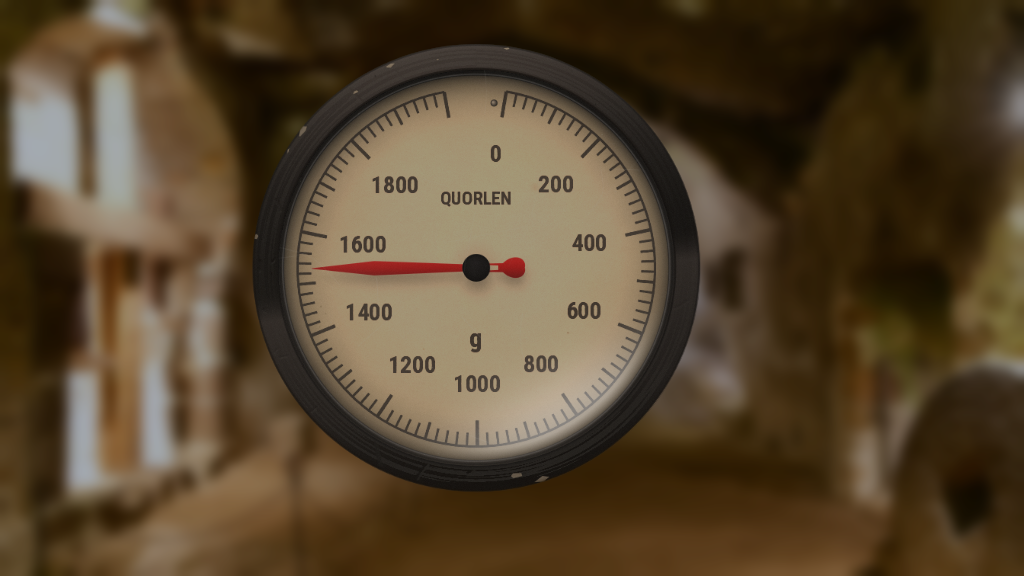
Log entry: 1530 g
